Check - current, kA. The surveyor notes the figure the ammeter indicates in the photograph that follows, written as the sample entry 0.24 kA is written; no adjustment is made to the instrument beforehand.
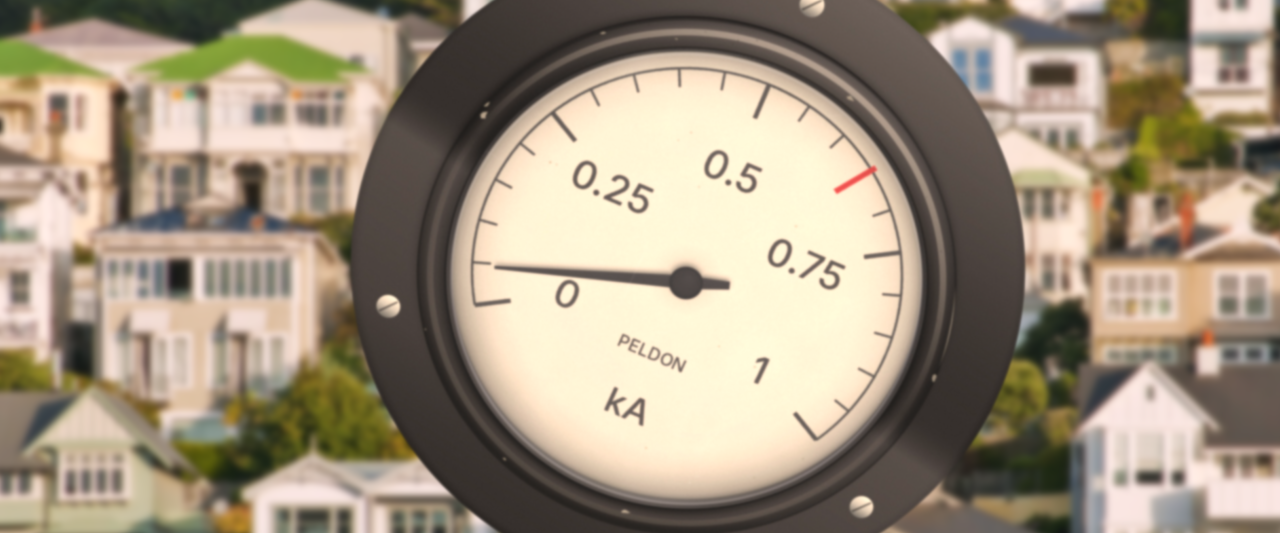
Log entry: 0.05 kA
